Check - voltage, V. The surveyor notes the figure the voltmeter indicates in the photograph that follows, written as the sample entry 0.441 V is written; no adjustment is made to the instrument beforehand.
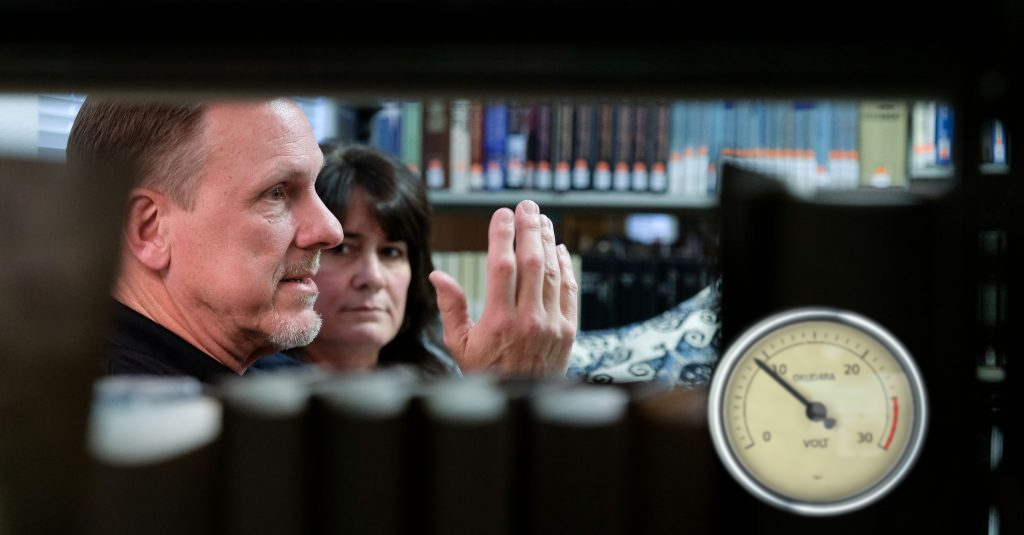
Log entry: 9 V
